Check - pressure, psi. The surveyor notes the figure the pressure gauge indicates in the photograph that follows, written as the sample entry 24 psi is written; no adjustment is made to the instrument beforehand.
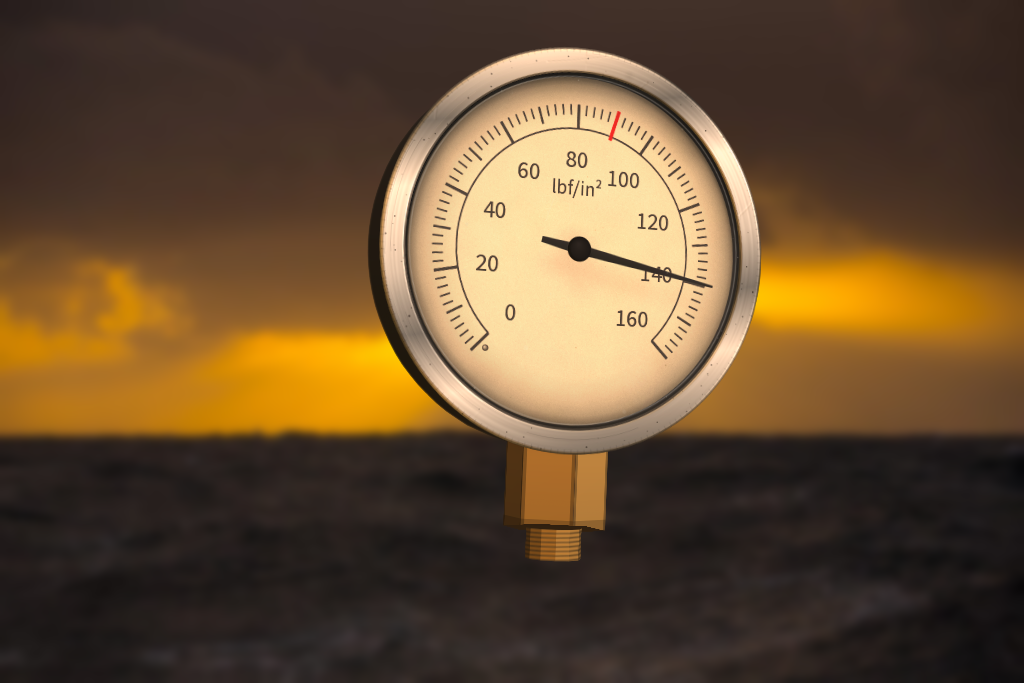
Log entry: 140 psi
